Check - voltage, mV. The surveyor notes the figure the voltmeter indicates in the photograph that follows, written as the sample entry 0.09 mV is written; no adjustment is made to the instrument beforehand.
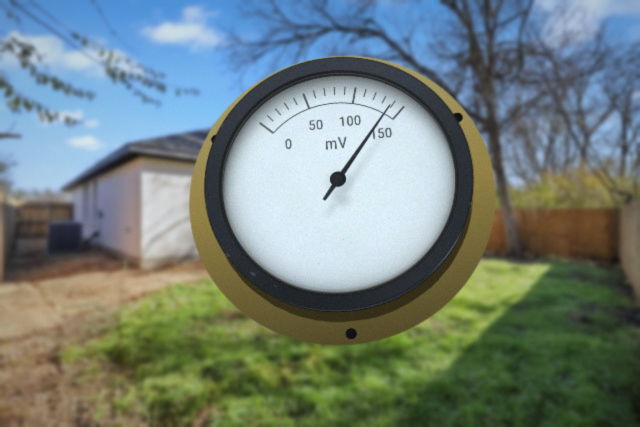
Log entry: 140 mV
